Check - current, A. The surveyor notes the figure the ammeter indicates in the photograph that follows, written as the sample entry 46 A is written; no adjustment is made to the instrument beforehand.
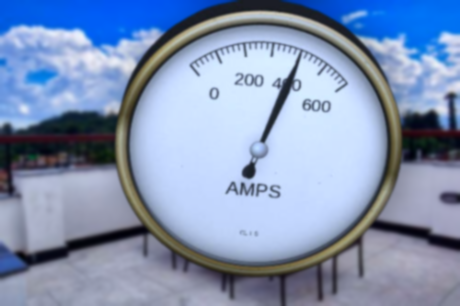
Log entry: 400 A
